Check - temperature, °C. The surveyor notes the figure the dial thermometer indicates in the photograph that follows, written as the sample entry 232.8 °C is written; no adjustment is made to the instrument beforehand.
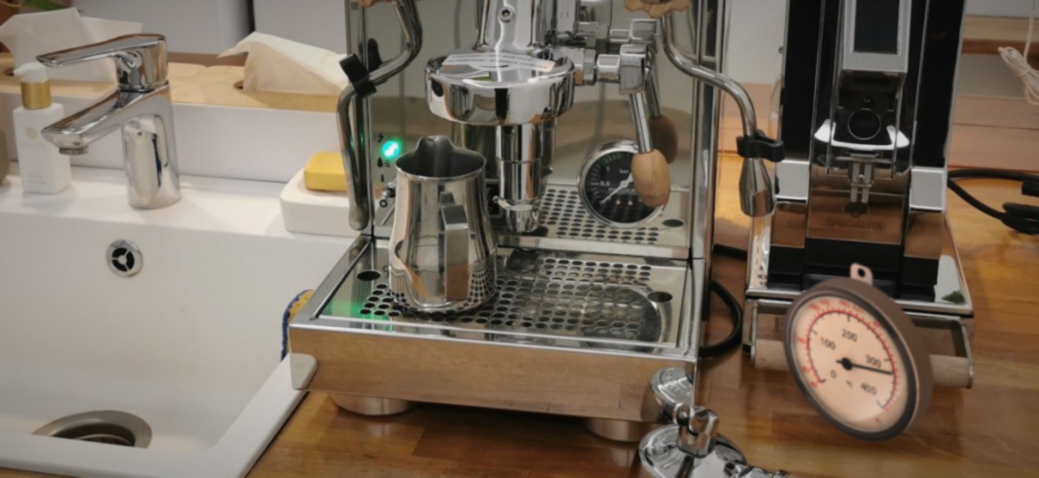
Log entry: 320 °C
